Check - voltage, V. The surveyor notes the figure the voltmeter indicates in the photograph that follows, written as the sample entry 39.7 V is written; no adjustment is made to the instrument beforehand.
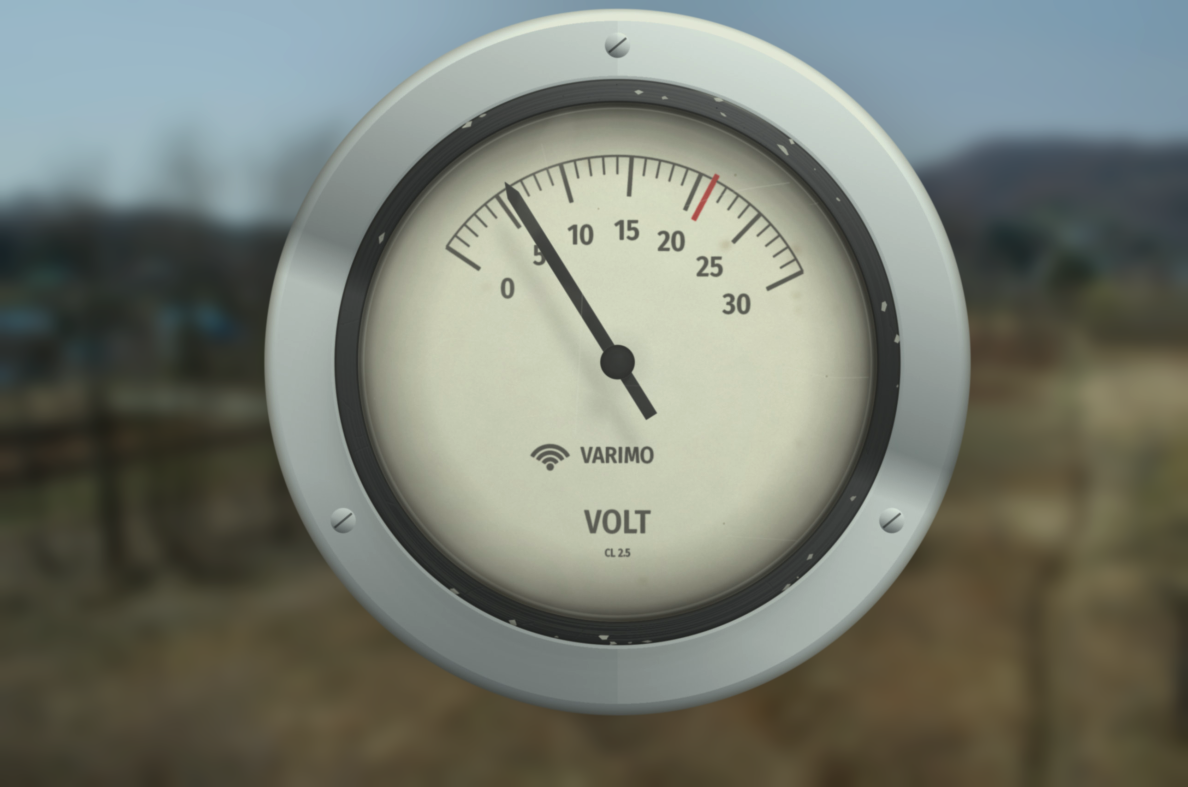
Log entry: 6 V
